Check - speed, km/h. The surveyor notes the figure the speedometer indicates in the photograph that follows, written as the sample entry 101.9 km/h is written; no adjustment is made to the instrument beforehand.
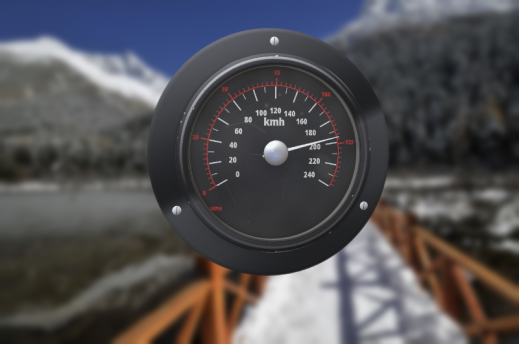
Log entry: 195 km/h
